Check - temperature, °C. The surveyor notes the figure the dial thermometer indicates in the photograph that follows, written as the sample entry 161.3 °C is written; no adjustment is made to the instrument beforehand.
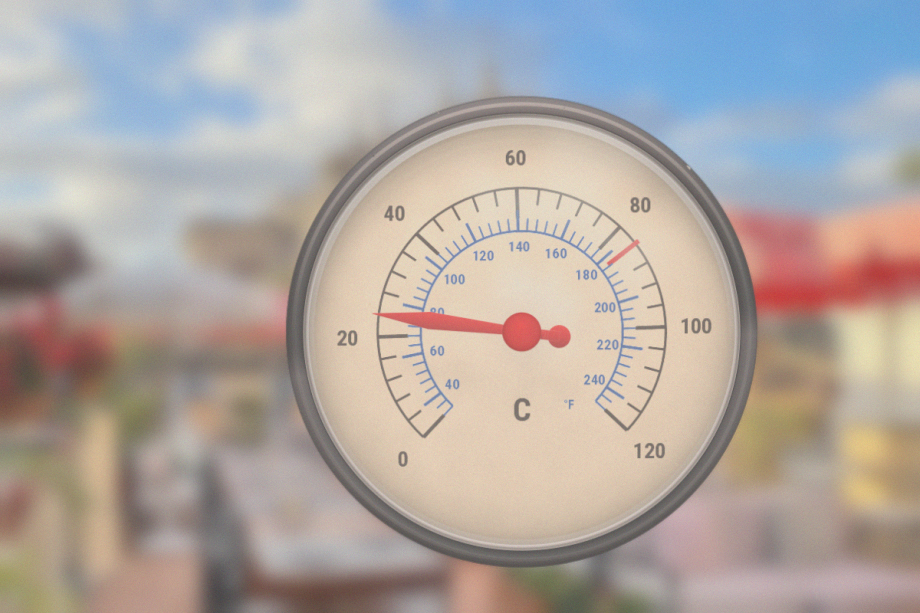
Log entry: 24 °C
